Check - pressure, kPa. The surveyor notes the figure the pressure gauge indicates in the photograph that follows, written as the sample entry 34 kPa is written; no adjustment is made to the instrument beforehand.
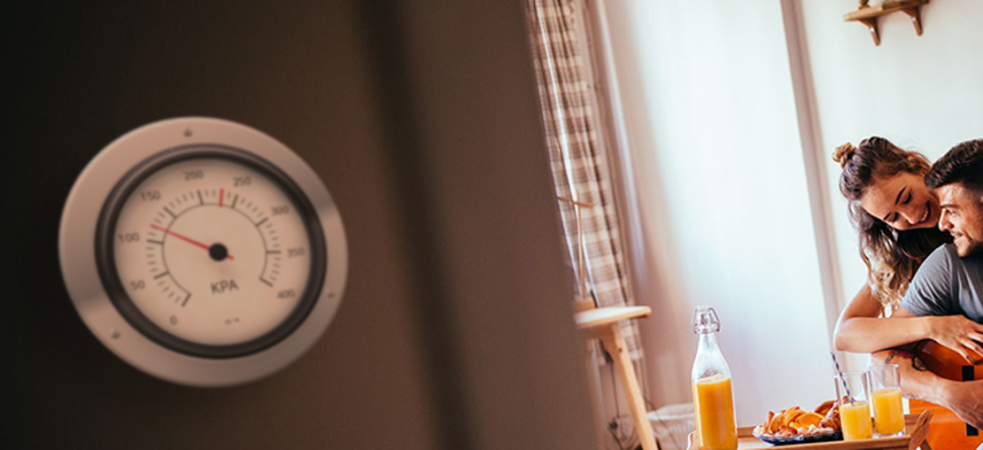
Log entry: 120 kPa
